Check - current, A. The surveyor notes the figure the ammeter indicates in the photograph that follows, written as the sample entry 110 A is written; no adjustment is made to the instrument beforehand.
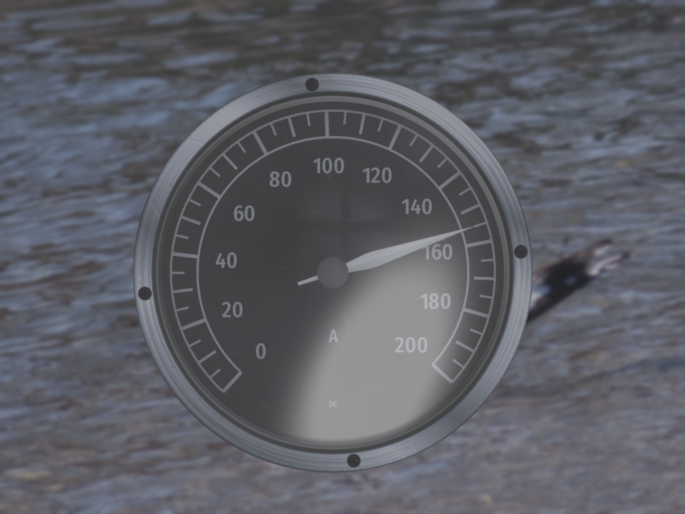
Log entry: 155 A
